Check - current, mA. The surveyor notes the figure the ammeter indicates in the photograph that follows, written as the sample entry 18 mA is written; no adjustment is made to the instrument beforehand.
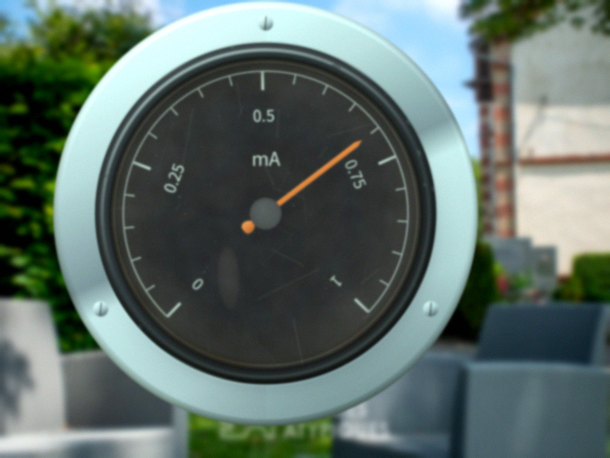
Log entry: 0.7 mA
